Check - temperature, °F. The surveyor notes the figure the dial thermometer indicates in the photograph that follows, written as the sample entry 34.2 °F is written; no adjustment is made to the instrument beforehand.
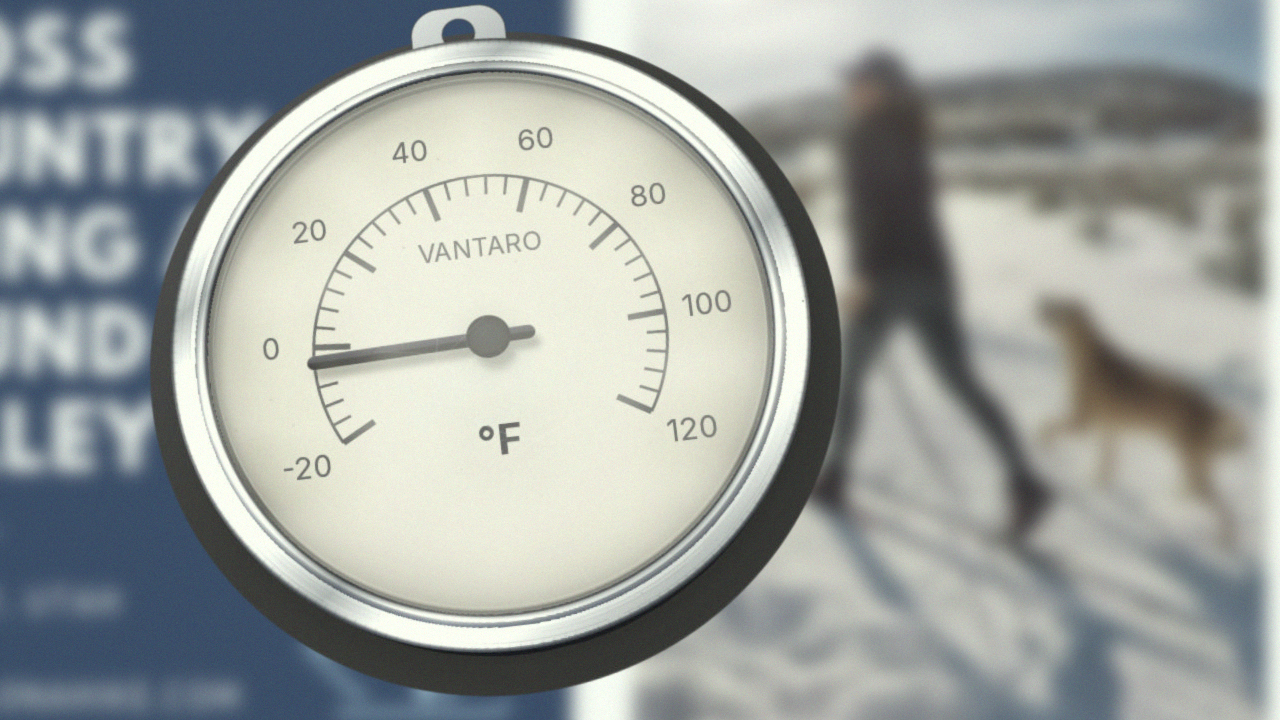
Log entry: -4 °F
